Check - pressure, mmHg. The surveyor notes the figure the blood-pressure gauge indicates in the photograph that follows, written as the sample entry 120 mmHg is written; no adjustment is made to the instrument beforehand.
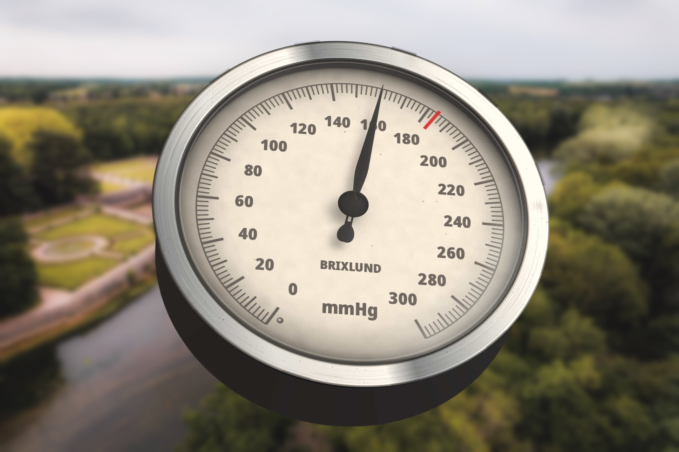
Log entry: 160 mmHg
